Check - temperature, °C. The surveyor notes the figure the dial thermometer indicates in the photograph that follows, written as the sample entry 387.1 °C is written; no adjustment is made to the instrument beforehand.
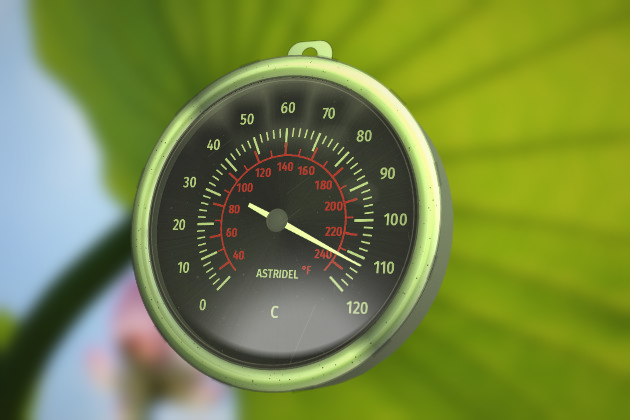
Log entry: 112 °C
